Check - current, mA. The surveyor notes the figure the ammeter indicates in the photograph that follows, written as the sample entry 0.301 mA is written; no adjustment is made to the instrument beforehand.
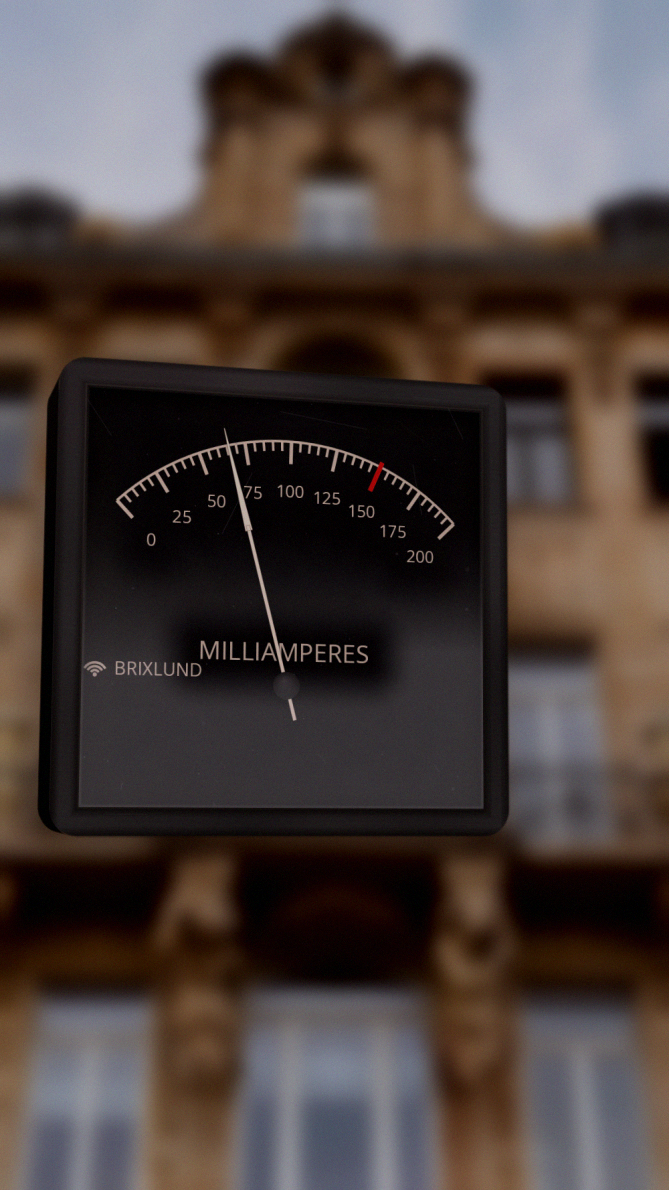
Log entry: 65 mA
